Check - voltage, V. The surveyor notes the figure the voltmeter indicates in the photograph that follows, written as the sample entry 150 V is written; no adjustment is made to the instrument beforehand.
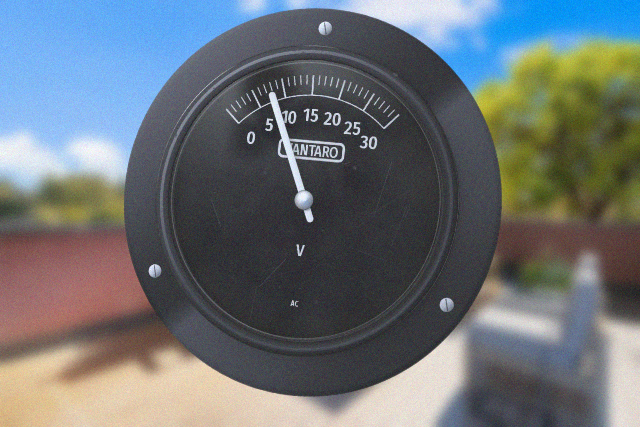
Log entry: 8 V
